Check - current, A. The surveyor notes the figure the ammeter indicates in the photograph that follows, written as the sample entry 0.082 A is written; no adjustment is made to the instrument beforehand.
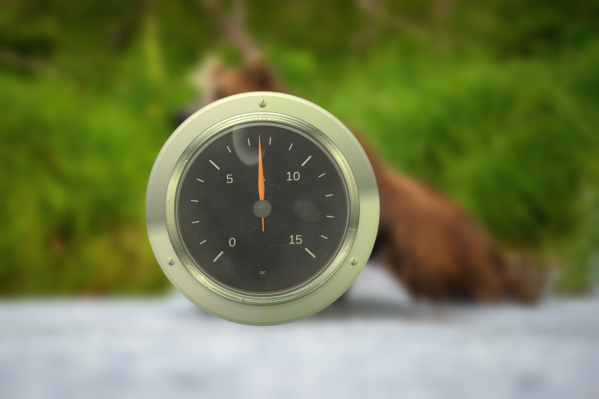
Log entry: 7.5 A
